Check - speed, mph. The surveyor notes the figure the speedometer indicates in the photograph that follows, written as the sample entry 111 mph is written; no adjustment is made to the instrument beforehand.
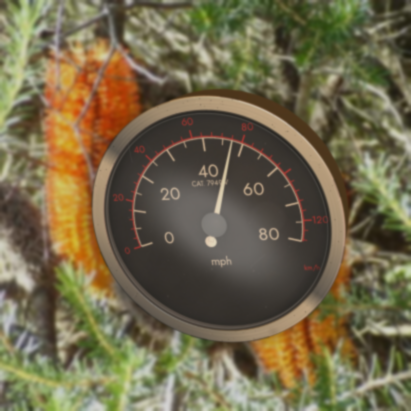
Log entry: 47.5 mph
